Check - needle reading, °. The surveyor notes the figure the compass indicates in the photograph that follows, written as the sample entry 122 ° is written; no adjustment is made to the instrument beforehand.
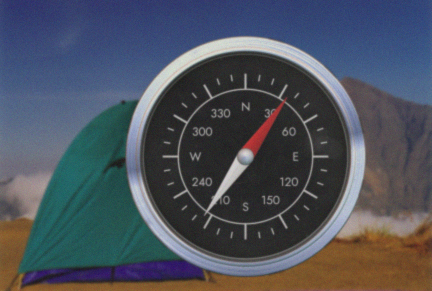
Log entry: 35 °
